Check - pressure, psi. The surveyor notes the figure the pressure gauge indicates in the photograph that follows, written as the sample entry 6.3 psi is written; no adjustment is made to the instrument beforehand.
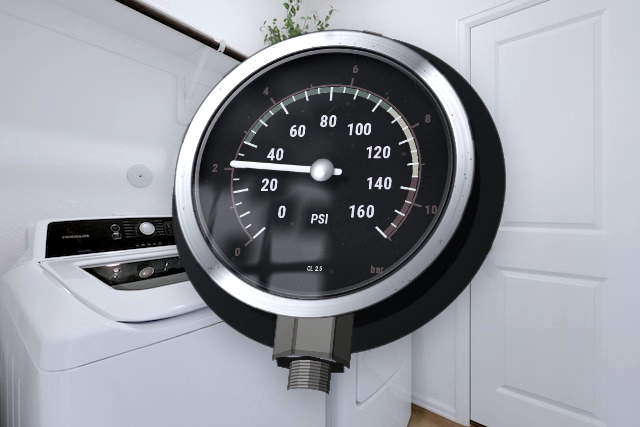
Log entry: 30 psi
